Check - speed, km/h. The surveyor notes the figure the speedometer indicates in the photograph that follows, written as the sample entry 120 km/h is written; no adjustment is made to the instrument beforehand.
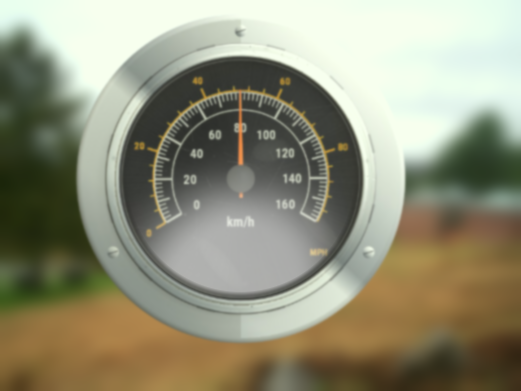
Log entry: 80 km/h
